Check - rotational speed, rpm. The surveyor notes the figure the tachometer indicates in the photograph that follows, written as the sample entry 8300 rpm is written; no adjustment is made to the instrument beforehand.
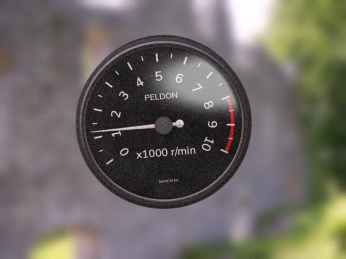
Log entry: 1250 rpm
